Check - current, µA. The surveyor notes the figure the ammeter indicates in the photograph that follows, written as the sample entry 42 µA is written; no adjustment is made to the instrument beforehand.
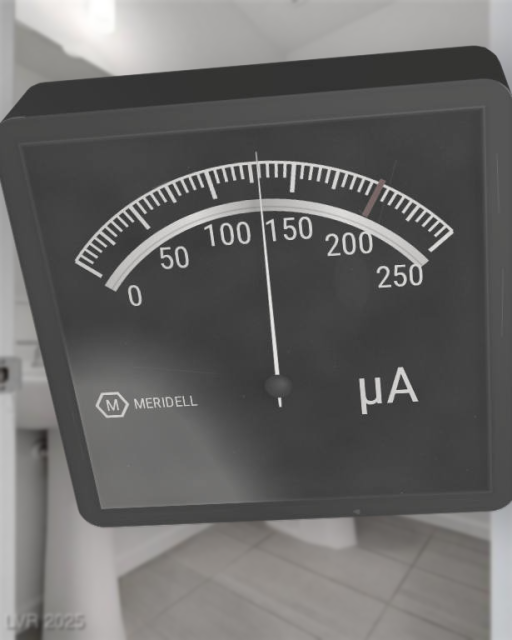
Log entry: 130 µA
